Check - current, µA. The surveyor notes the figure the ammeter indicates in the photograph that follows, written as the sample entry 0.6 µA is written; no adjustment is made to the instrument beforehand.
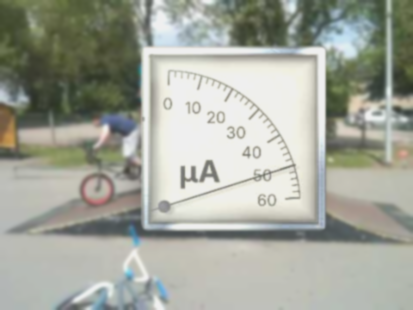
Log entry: 50 µA
